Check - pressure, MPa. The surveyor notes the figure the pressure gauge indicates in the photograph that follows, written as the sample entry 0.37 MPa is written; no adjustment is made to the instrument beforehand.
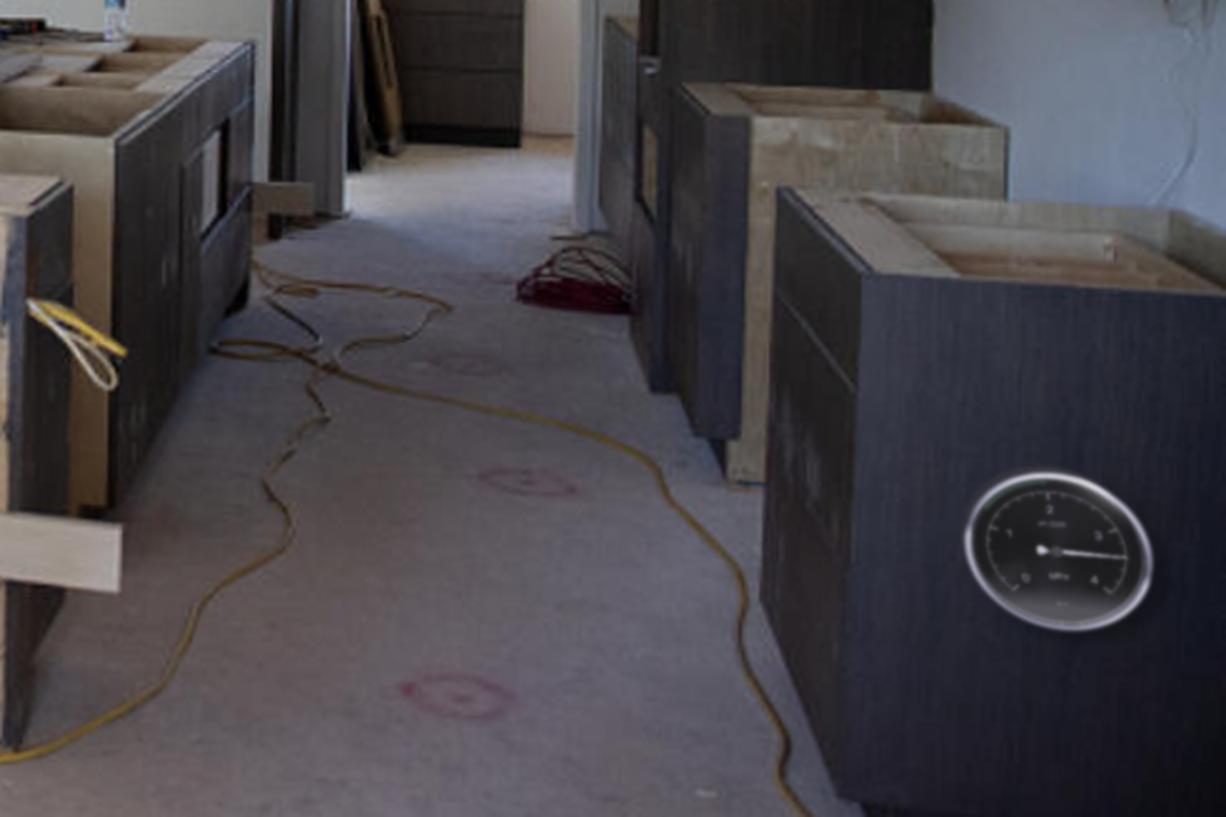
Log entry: 3.4 MPa
